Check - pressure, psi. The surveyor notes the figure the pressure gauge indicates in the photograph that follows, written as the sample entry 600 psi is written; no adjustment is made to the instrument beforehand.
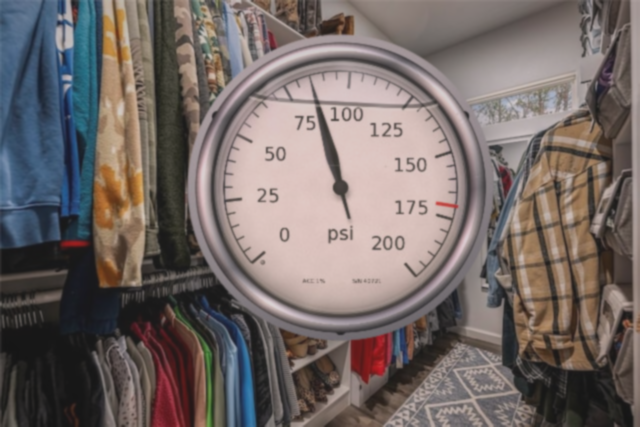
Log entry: 85 psi
